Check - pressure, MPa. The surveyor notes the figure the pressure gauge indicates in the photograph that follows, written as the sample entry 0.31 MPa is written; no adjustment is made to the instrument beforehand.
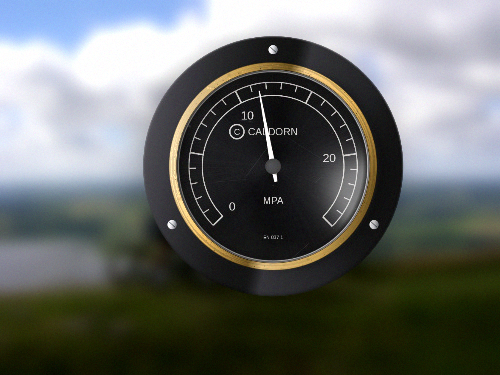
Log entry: 11.5 MPa
